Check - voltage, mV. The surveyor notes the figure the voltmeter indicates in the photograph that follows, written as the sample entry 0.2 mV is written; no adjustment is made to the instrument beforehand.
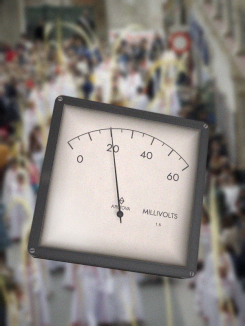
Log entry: 20 mV
